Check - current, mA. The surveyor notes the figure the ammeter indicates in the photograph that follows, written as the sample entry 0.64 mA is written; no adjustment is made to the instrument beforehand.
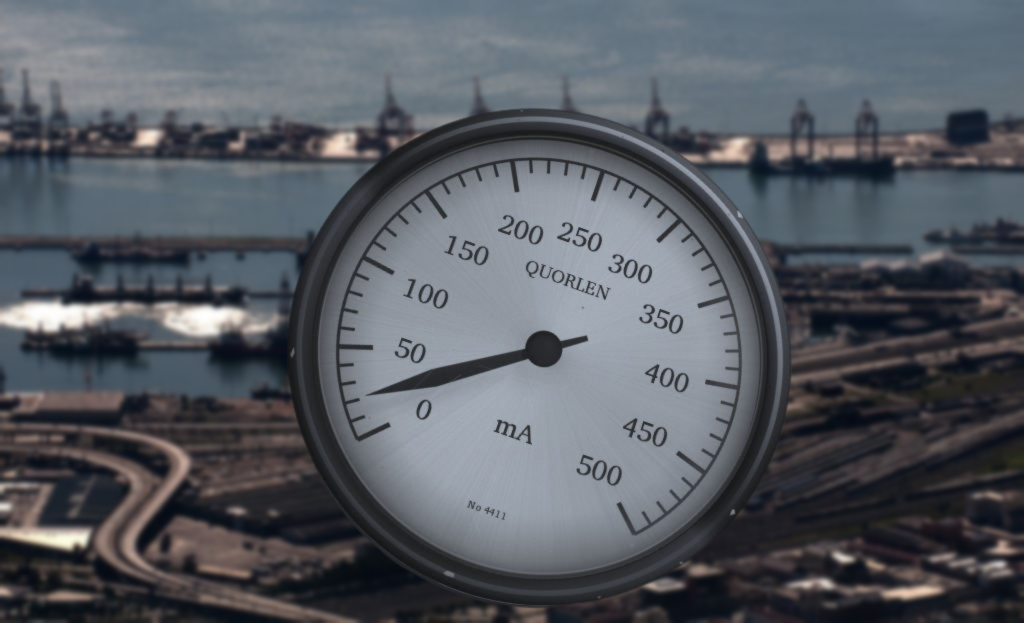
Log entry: 20 mA
